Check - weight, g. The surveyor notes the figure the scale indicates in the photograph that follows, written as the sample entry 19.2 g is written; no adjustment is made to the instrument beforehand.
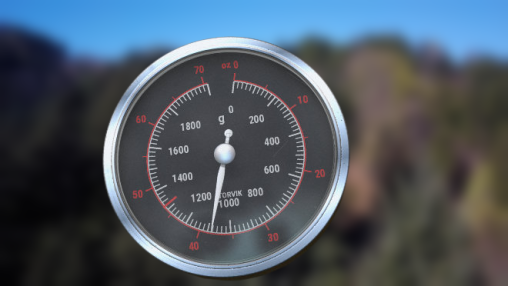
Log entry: 1080 g
